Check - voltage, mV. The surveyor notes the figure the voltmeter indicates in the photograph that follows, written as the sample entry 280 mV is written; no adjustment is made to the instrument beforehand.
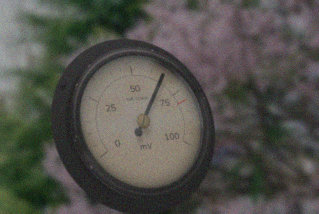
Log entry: 65 mV
